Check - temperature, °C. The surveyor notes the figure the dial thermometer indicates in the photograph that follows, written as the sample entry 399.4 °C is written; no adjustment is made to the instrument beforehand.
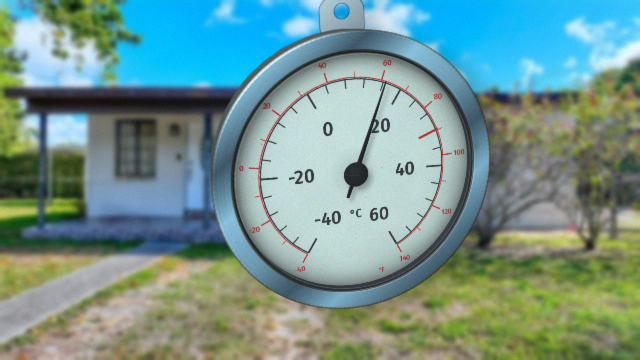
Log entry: 16 °C
